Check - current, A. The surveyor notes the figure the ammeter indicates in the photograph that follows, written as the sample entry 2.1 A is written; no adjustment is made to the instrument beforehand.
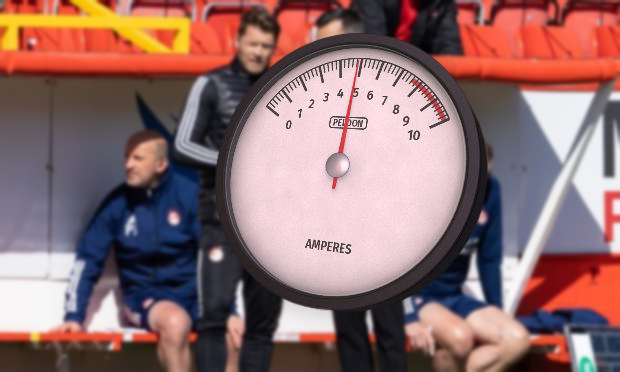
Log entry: 5 A
